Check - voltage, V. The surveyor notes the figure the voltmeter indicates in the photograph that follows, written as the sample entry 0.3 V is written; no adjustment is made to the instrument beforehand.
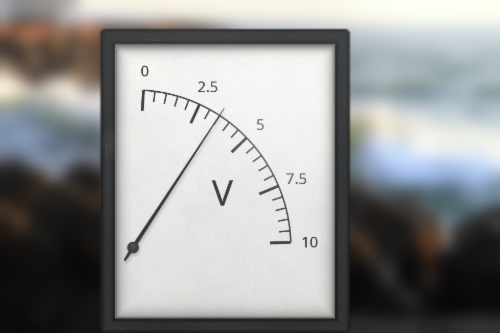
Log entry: 3.5 V
